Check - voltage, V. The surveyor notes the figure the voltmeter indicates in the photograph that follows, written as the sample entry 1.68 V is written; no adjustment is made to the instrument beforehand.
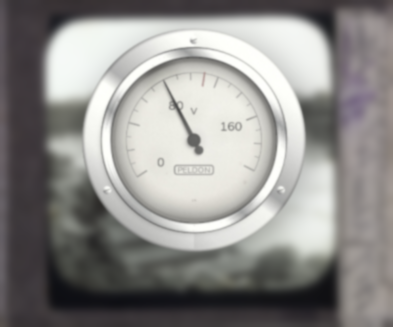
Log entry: 80 V
